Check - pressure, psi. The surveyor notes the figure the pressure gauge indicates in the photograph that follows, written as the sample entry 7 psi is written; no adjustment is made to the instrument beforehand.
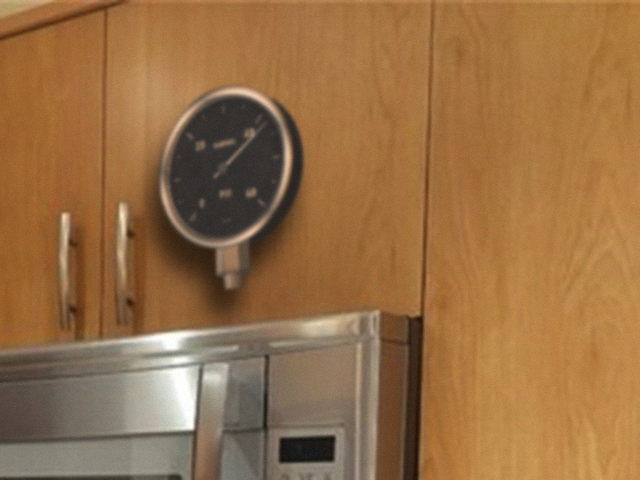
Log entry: 42.5 psi
